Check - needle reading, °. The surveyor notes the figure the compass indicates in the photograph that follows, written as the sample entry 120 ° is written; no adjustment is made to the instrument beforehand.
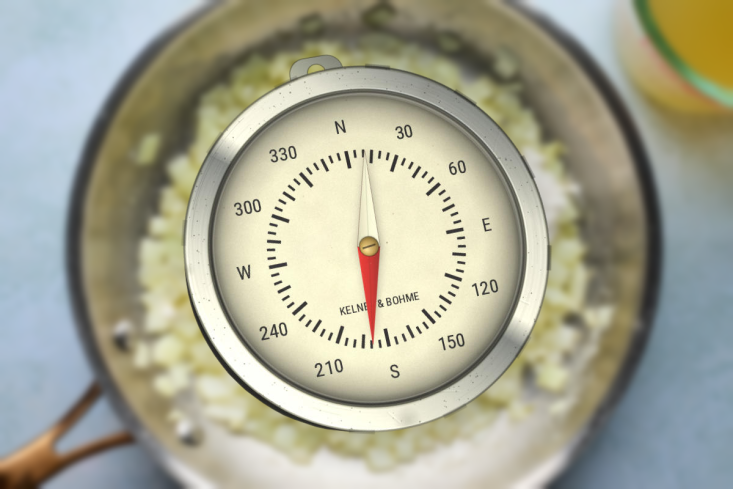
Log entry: 190 °
